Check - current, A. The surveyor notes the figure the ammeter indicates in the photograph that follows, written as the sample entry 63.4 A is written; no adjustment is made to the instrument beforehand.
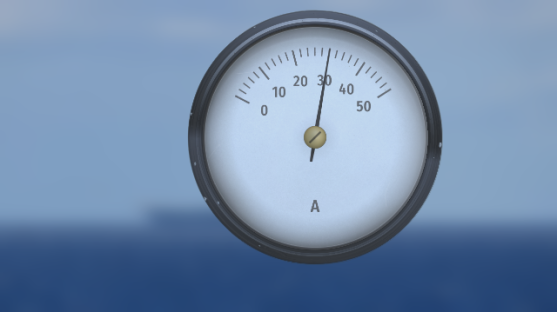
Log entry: 30 A
